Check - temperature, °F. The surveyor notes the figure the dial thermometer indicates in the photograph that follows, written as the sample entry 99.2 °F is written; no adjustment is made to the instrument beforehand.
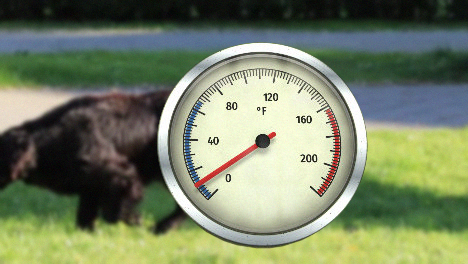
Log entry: 10 °F
